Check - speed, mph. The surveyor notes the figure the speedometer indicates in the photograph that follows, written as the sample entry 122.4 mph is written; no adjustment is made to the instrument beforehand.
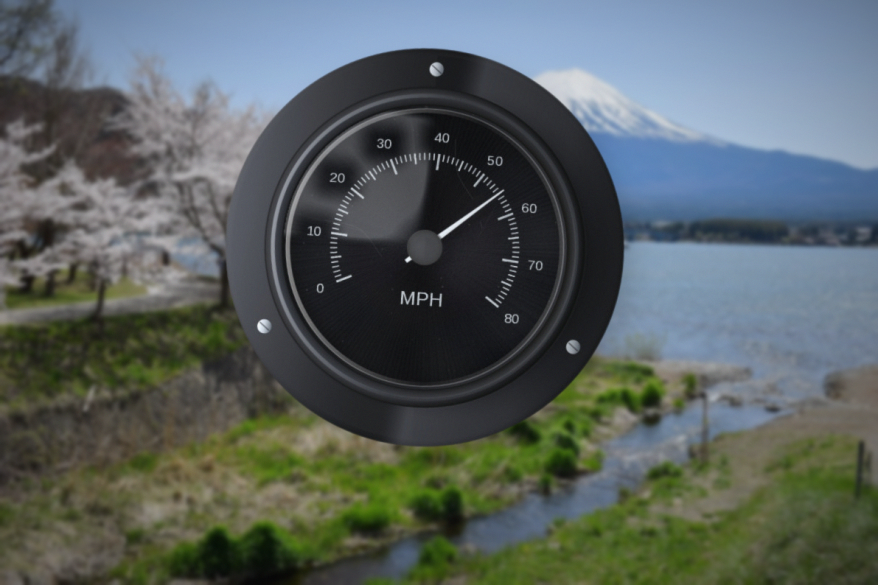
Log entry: 55 mph
